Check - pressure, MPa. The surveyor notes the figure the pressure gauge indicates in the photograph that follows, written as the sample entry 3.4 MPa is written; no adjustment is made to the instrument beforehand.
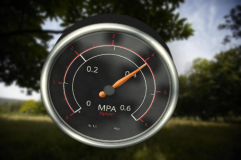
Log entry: 0.4 MPa
